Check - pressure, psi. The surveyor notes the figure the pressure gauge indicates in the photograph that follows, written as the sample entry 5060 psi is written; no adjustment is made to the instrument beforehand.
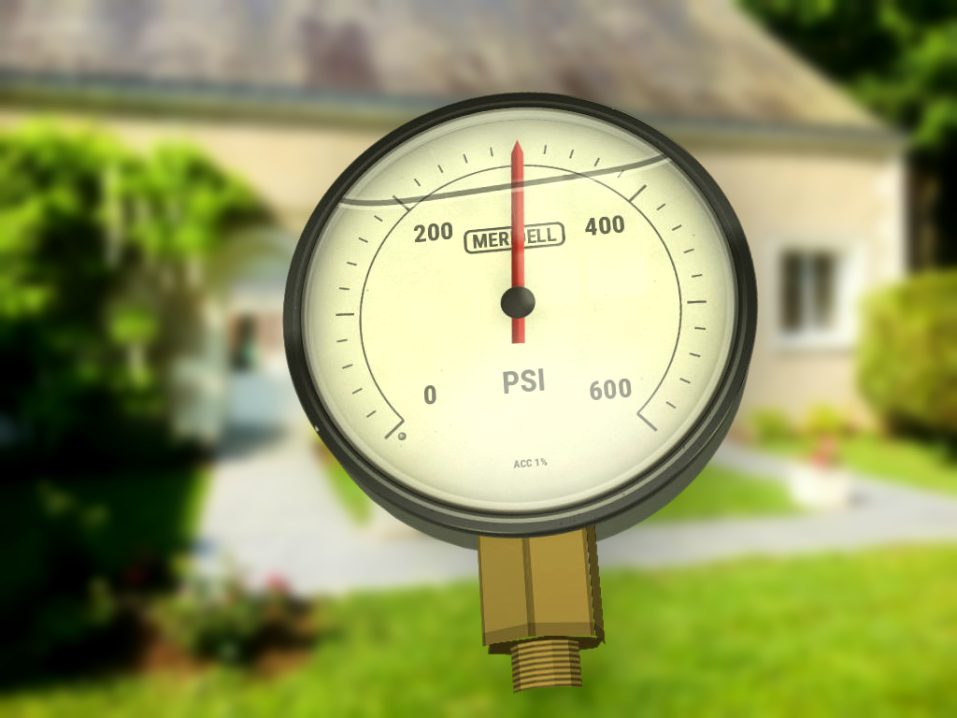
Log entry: 300 psi
